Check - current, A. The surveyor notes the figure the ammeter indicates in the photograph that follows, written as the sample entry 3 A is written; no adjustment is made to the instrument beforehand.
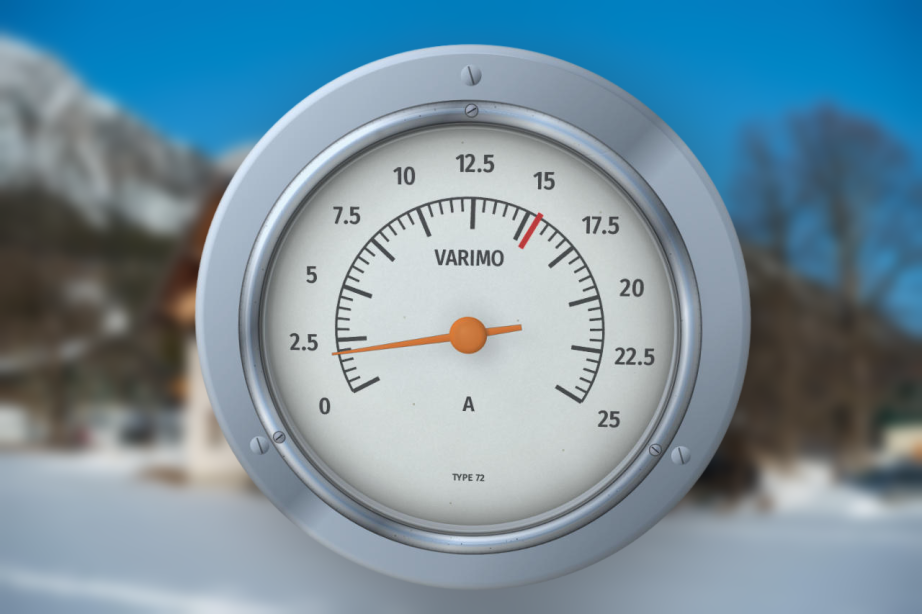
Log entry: 2 A
